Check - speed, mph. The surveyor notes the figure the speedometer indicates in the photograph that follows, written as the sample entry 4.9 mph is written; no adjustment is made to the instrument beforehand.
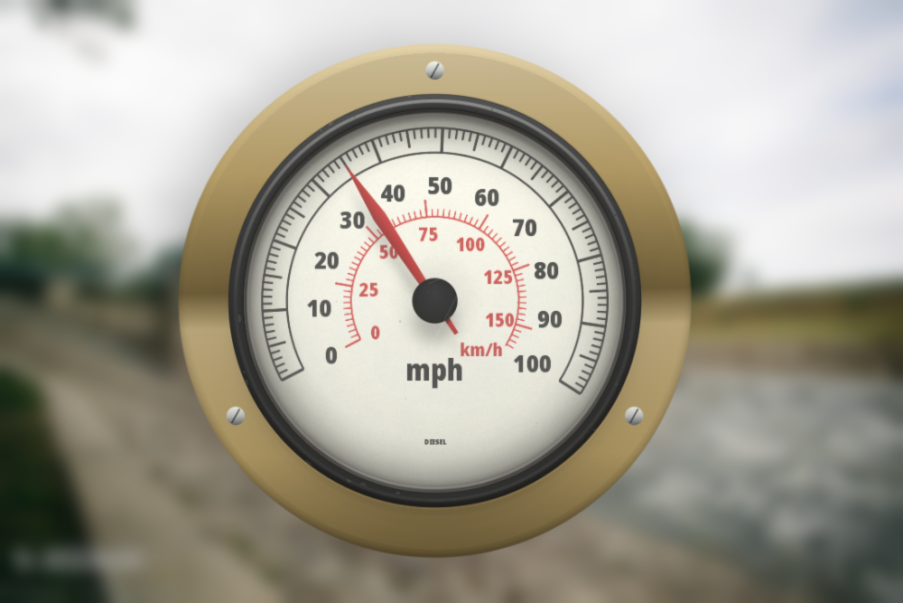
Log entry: 35 mph
